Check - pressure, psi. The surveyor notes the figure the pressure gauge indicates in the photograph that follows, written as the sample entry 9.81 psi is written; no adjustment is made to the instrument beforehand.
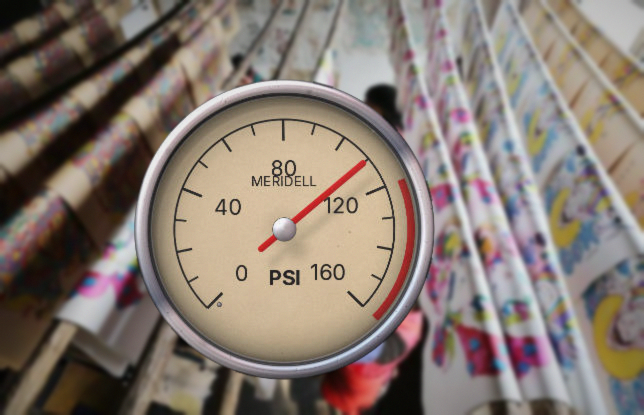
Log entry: 110 psi
